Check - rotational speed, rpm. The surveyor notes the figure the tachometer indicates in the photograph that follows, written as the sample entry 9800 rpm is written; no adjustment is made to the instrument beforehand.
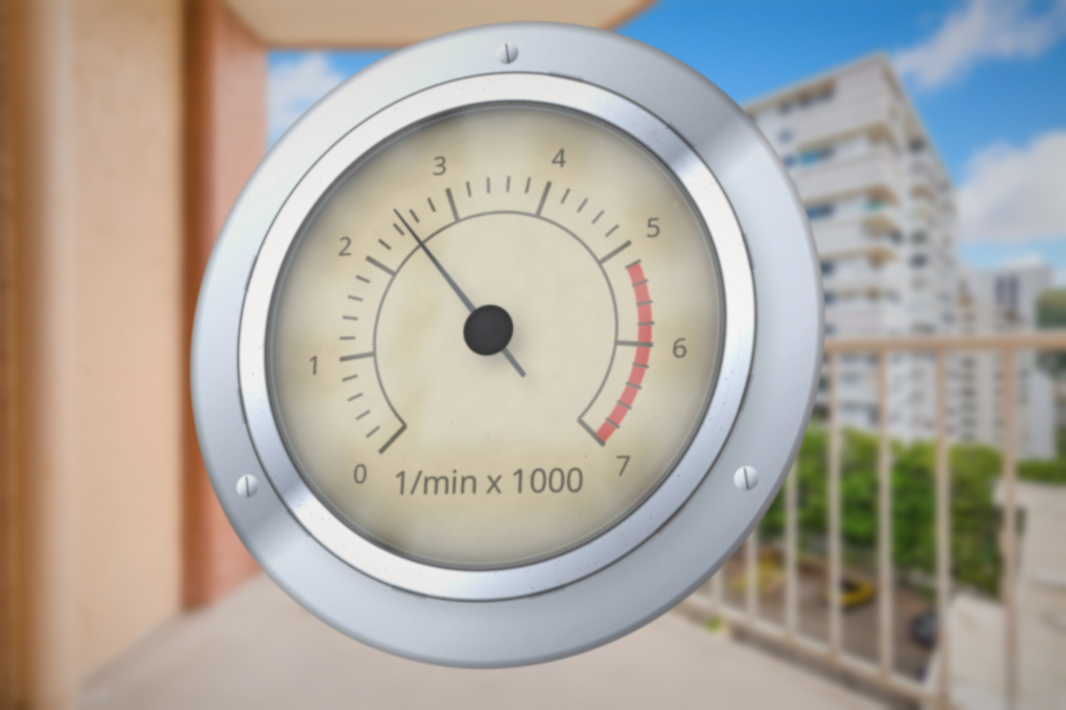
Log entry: 2500 rpm
